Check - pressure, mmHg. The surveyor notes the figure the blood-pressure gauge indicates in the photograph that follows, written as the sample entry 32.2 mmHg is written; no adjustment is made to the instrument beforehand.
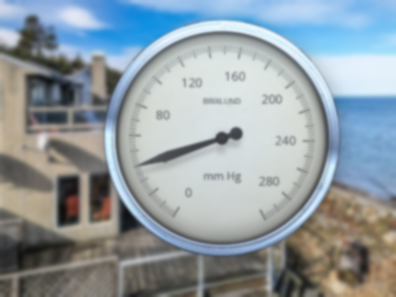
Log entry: 40 mmHg
